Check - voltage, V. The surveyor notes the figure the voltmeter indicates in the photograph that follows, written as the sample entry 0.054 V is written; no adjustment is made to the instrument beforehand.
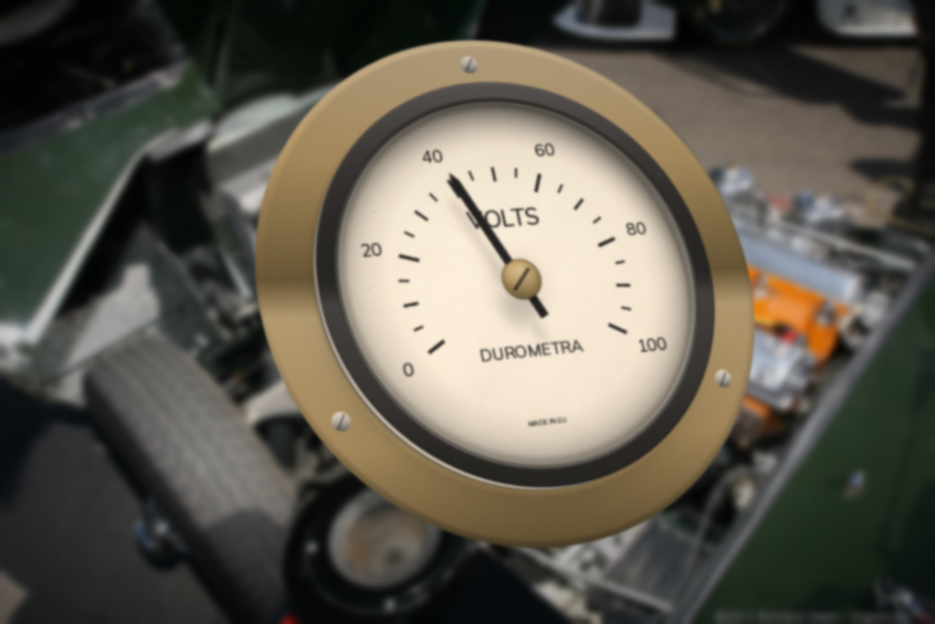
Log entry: 40 V
